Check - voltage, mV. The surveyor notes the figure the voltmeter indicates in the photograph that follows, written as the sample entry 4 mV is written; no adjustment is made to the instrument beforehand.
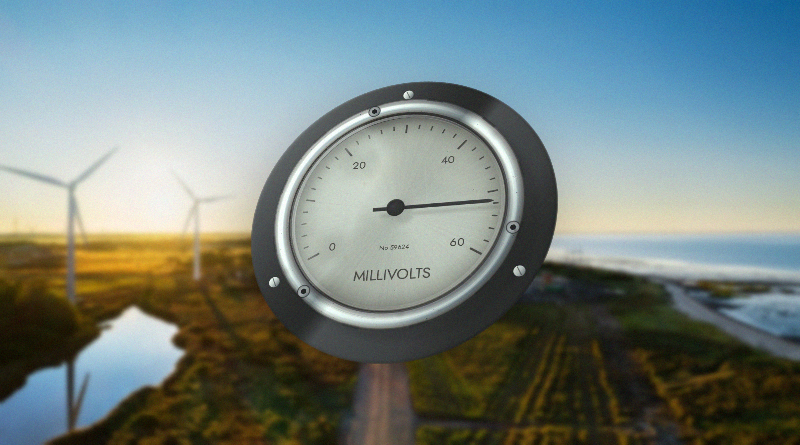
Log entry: 52 mV
